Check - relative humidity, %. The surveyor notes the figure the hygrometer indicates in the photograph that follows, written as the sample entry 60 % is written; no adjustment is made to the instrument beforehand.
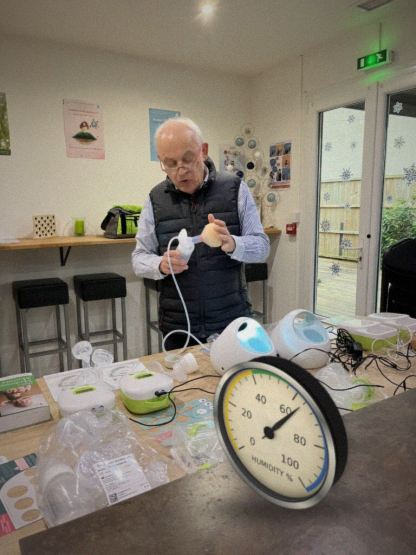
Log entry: 64 %
